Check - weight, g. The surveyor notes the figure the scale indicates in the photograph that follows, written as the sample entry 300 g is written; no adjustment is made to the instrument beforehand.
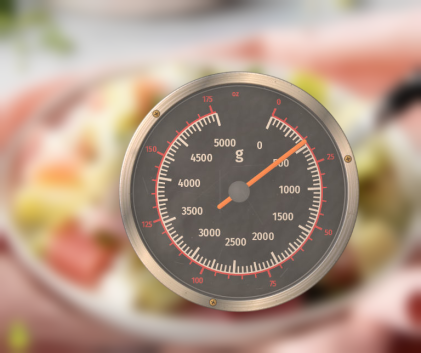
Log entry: 450 g
